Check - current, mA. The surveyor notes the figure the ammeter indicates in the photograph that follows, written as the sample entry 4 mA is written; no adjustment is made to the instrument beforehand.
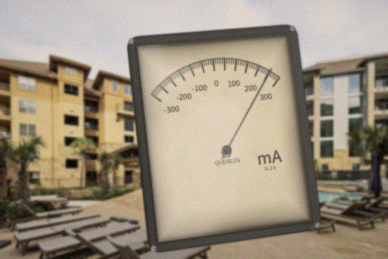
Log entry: 250 mA
